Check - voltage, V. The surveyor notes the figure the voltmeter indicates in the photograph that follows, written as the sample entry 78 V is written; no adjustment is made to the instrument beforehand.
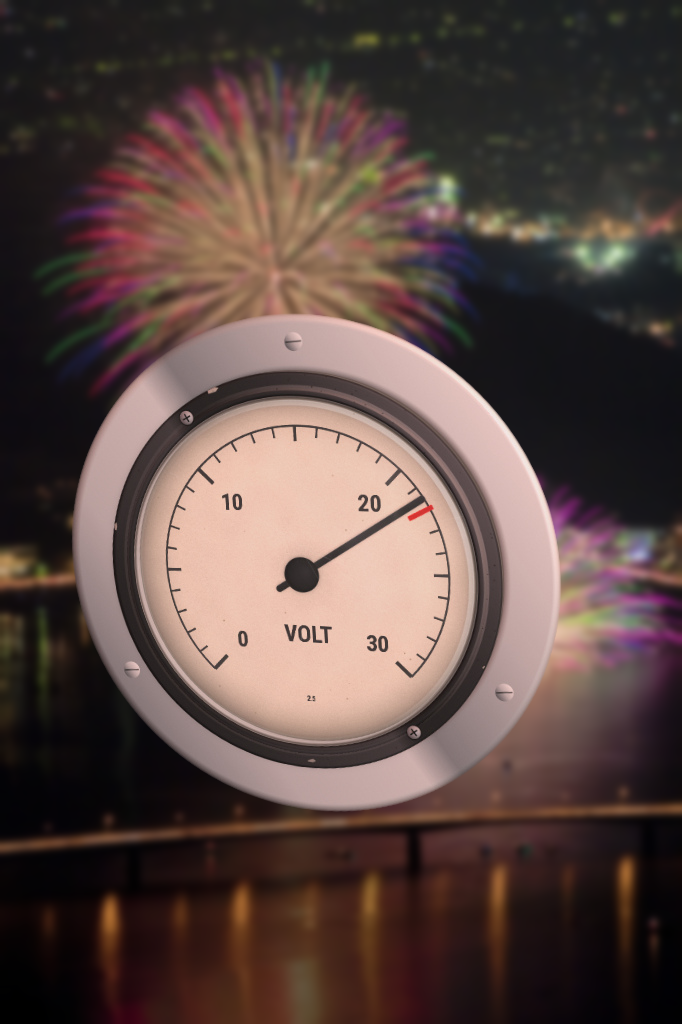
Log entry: 21.5 V
